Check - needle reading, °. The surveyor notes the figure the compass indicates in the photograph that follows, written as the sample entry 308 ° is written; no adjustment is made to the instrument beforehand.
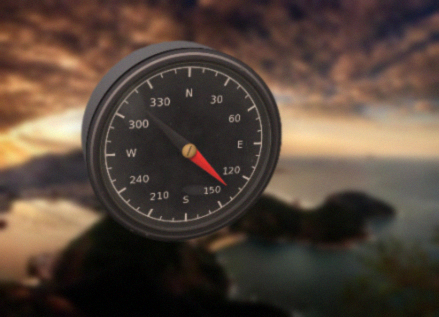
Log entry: 135 °
